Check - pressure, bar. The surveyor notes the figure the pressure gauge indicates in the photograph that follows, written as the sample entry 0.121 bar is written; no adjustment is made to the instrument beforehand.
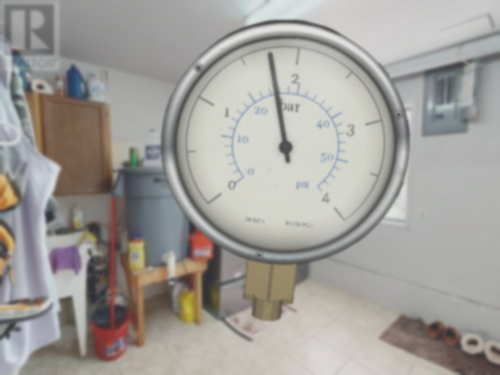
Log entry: 1.75 bar
